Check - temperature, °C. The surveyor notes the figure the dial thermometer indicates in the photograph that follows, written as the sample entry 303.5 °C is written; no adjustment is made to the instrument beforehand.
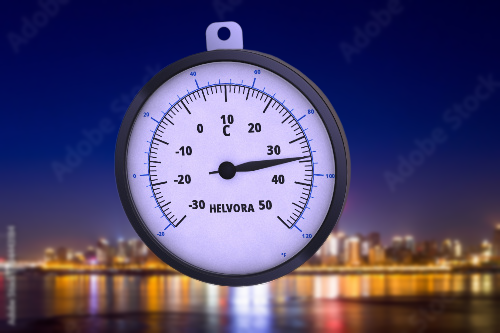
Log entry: 34 °C
